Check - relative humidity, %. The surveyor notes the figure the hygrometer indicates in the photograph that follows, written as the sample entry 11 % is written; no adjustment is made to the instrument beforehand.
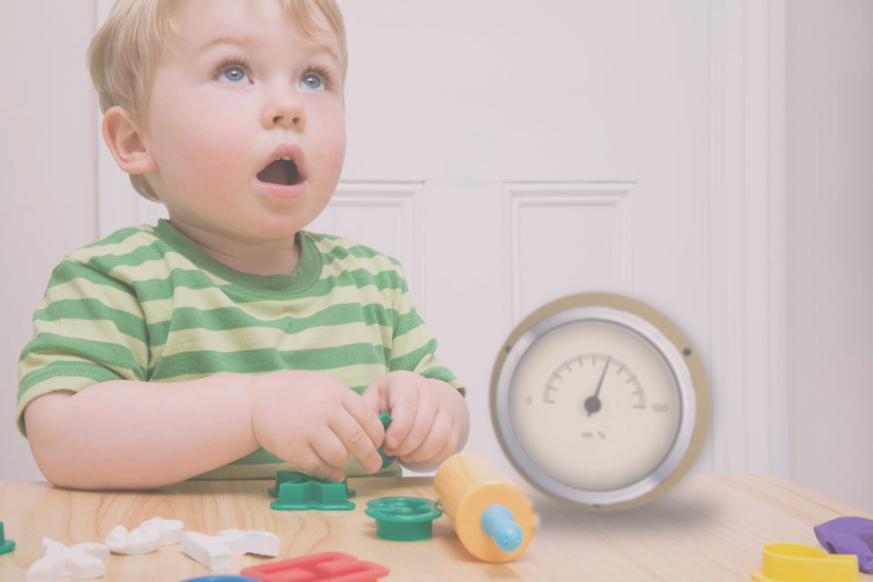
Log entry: 60 %
